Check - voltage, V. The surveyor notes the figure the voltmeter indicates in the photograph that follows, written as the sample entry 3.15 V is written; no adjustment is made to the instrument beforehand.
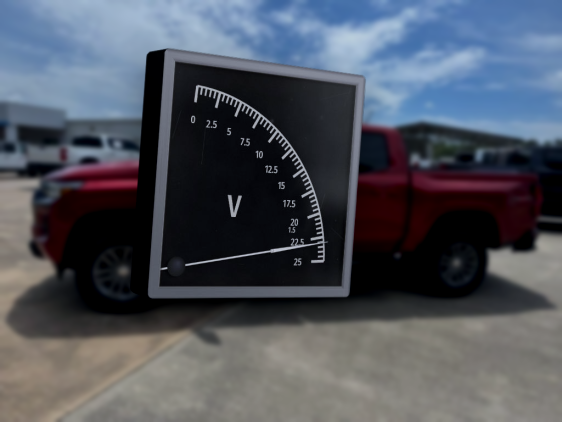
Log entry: 23 V
